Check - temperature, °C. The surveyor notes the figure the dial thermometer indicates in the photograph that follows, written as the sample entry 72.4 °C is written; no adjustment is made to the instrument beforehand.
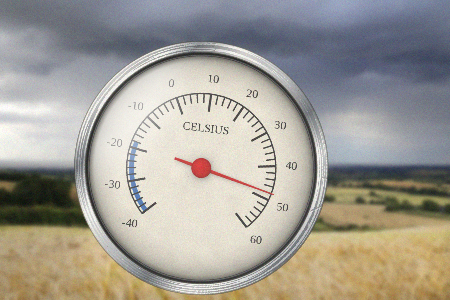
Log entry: 48 °C
